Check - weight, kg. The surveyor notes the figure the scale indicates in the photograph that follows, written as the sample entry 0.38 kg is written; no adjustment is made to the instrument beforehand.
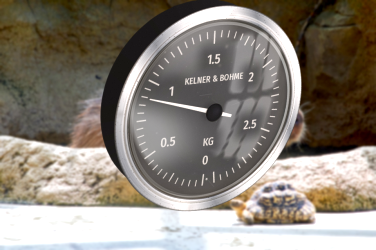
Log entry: 0.9 kg
